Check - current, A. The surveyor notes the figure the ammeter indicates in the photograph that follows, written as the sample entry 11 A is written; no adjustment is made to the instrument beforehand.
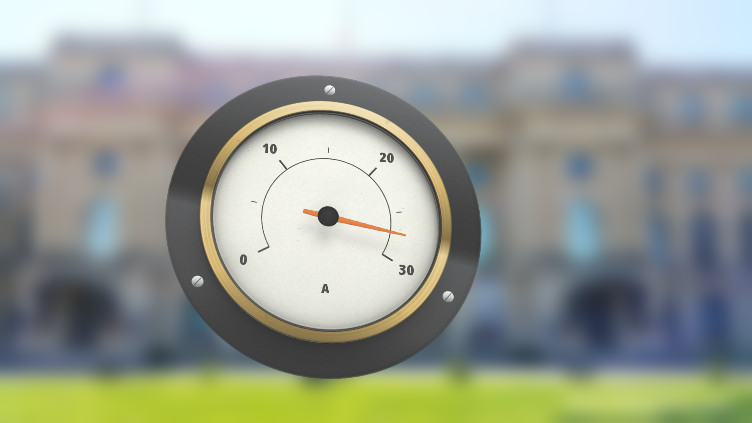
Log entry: 27.5 A
